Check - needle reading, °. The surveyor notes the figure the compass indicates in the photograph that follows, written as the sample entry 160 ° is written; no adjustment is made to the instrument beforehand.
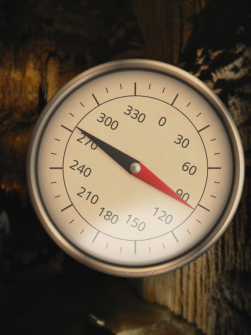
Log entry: 95 °
